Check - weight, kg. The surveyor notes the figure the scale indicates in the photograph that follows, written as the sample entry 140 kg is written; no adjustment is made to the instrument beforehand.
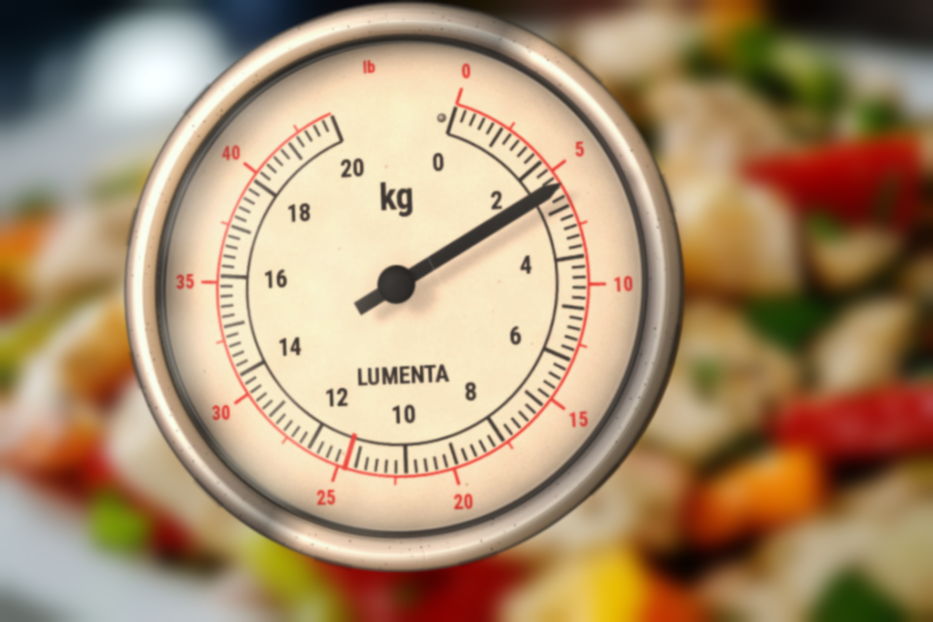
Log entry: 2.6 kg
